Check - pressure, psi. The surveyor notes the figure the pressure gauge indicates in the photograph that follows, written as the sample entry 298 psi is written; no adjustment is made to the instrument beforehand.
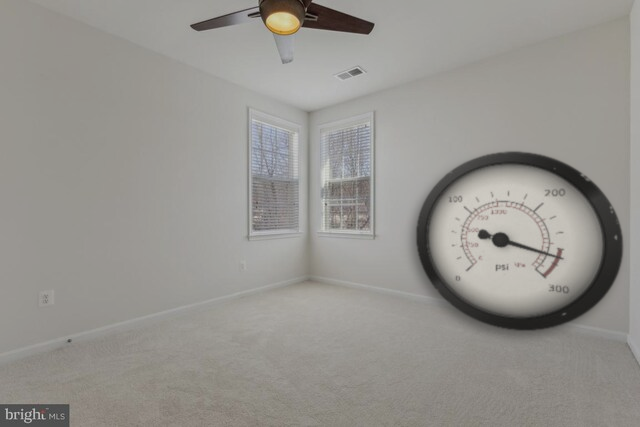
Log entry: 270 psi
